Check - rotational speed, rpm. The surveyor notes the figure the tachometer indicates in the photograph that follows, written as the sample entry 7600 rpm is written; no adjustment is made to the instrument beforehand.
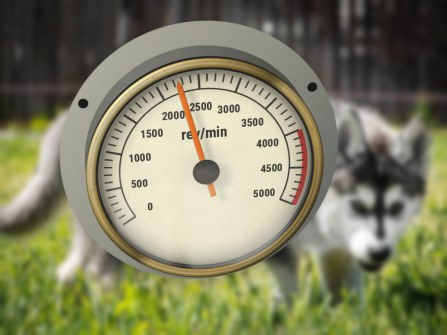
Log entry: 2250 rpm
